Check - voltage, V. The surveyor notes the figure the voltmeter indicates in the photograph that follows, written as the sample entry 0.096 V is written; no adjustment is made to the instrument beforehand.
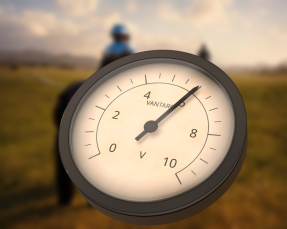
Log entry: 6 V
